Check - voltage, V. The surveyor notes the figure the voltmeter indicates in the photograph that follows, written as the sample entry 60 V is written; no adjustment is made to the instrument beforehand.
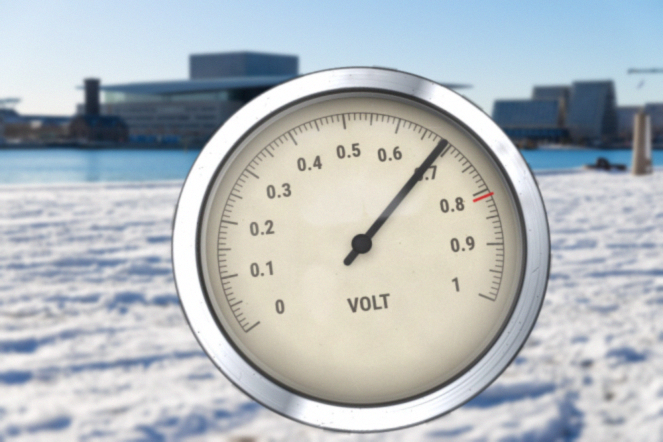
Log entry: 0.69 V
